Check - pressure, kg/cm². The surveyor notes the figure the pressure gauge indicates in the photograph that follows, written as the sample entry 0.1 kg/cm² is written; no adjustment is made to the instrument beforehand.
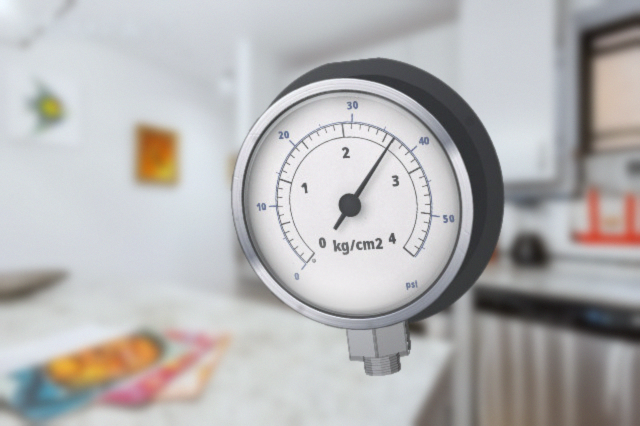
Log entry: 2.6 kg/cm²
